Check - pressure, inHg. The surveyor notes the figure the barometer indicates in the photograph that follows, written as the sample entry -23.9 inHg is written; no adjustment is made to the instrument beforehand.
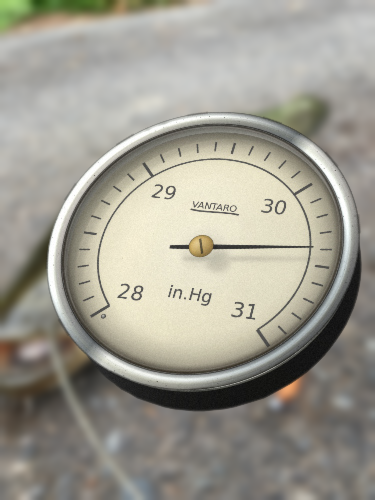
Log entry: 30.4 inHg
